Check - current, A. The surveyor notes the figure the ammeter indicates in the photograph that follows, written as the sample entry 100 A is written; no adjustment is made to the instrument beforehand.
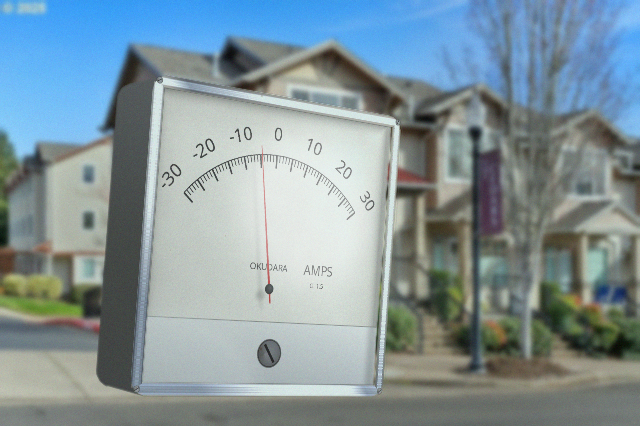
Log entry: -5 A
